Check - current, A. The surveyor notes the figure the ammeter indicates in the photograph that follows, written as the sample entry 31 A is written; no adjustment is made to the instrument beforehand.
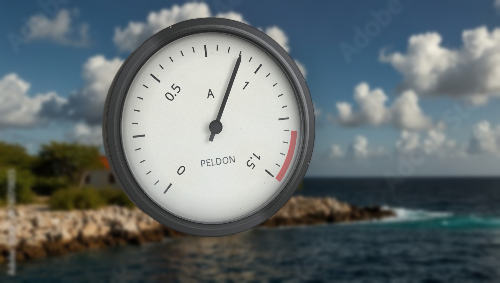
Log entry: 0.9 A
